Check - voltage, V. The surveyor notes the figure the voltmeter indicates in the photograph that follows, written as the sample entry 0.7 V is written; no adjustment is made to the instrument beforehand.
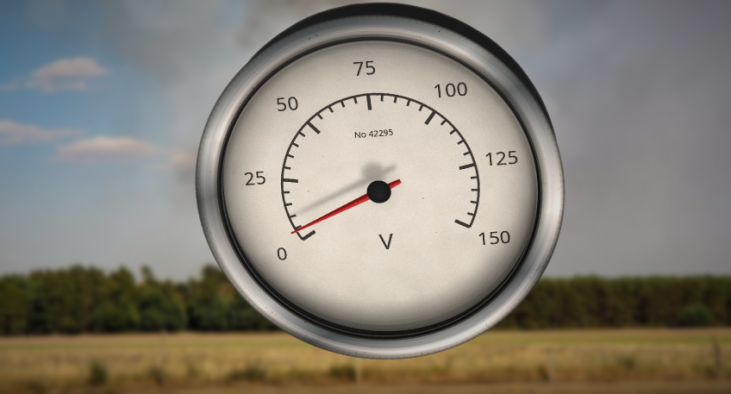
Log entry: 5 V
